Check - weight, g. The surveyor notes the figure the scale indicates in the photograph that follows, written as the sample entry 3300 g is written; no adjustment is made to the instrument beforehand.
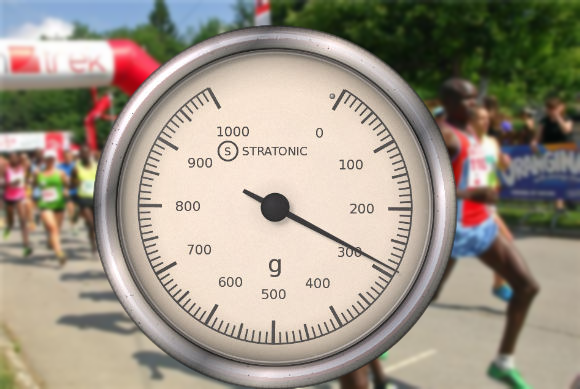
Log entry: 290 g
